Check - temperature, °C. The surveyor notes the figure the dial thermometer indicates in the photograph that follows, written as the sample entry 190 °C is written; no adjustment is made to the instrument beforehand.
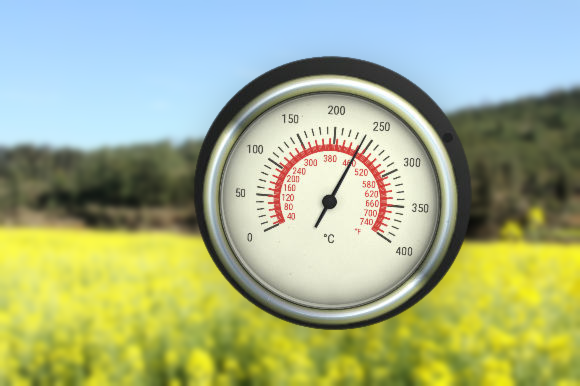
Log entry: 240 °C
